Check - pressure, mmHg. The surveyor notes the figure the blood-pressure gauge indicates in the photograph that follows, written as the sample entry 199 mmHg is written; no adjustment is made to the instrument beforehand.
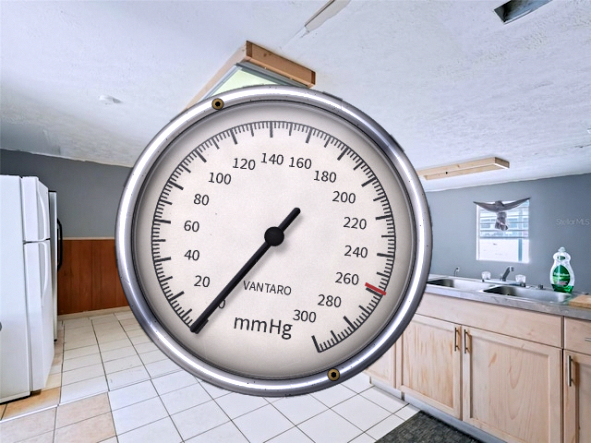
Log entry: 2 mmHg
